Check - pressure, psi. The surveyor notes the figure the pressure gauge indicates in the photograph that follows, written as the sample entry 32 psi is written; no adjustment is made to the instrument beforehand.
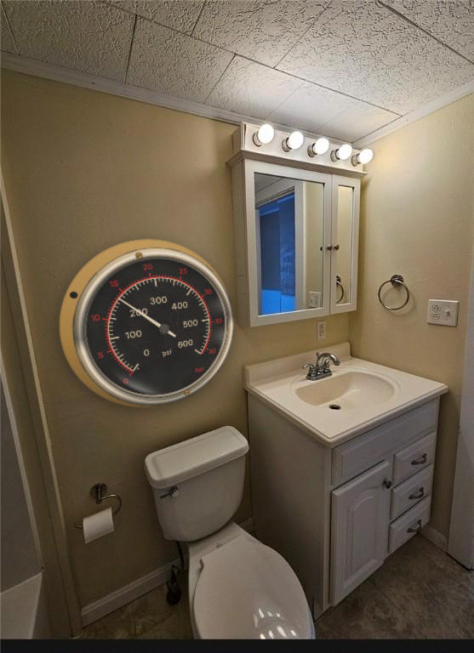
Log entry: 200 psi
